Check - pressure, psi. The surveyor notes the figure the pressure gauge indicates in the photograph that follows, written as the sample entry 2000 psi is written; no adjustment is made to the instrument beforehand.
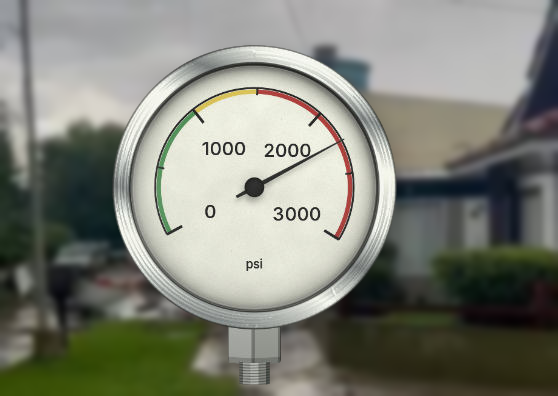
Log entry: 2250 psi
